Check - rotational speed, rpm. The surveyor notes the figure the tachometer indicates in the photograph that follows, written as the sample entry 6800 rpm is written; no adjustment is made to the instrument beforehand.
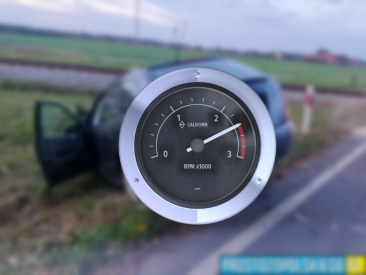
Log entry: 2400 rpm
